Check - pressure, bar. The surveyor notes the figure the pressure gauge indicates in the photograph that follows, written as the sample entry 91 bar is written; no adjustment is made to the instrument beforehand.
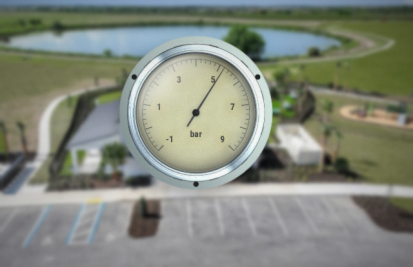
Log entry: 5.2 bar
